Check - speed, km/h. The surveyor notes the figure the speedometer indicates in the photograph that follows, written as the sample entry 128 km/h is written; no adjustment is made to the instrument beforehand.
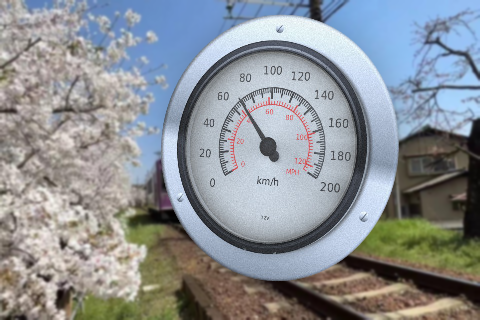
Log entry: 70 km/h
